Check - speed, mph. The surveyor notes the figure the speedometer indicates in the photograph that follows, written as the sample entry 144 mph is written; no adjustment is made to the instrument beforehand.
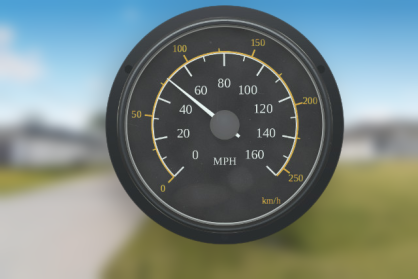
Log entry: 50 mph
